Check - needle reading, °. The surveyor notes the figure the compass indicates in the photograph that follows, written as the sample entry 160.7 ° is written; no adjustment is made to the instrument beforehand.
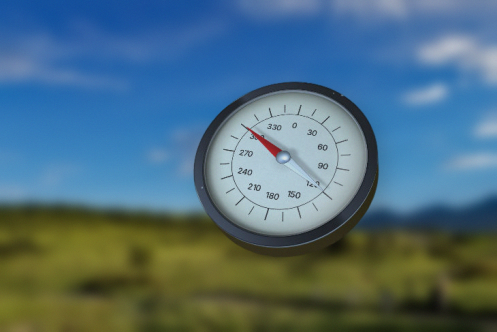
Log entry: 300 °
